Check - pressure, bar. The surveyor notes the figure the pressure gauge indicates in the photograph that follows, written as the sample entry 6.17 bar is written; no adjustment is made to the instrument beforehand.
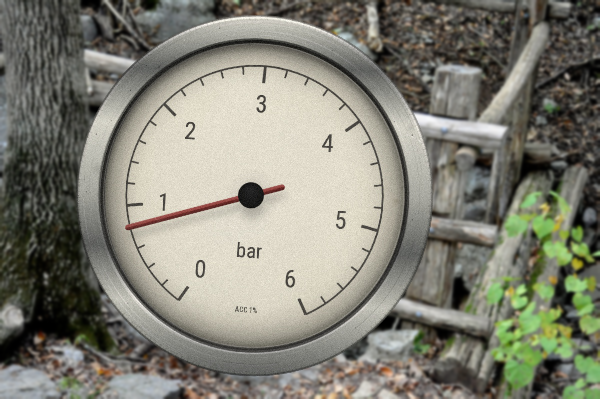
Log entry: 0.8 bar
